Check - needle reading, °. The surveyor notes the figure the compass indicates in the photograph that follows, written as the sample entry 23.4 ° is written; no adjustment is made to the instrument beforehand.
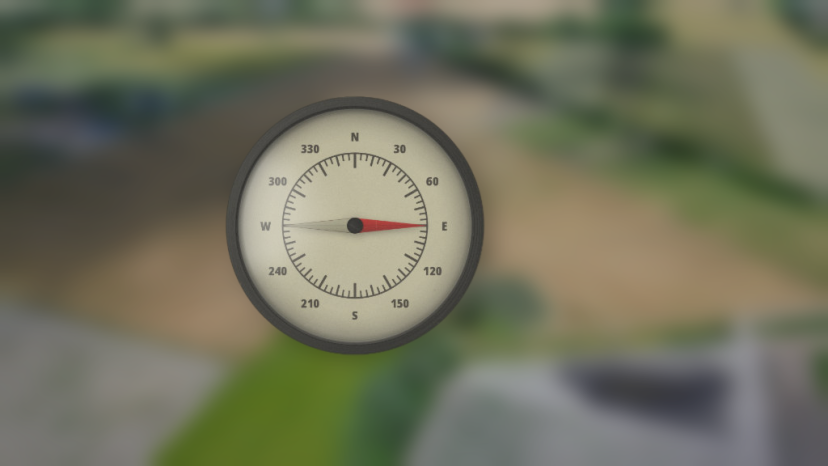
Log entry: 90 °
